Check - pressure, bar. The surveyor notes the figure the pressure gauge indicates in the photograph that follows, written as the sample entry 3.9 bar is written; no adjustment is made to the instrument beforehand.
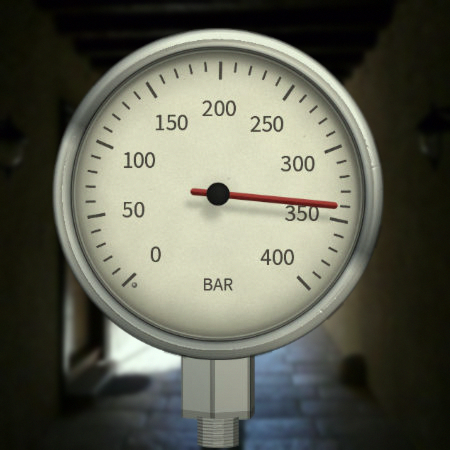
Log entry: 340 bar
